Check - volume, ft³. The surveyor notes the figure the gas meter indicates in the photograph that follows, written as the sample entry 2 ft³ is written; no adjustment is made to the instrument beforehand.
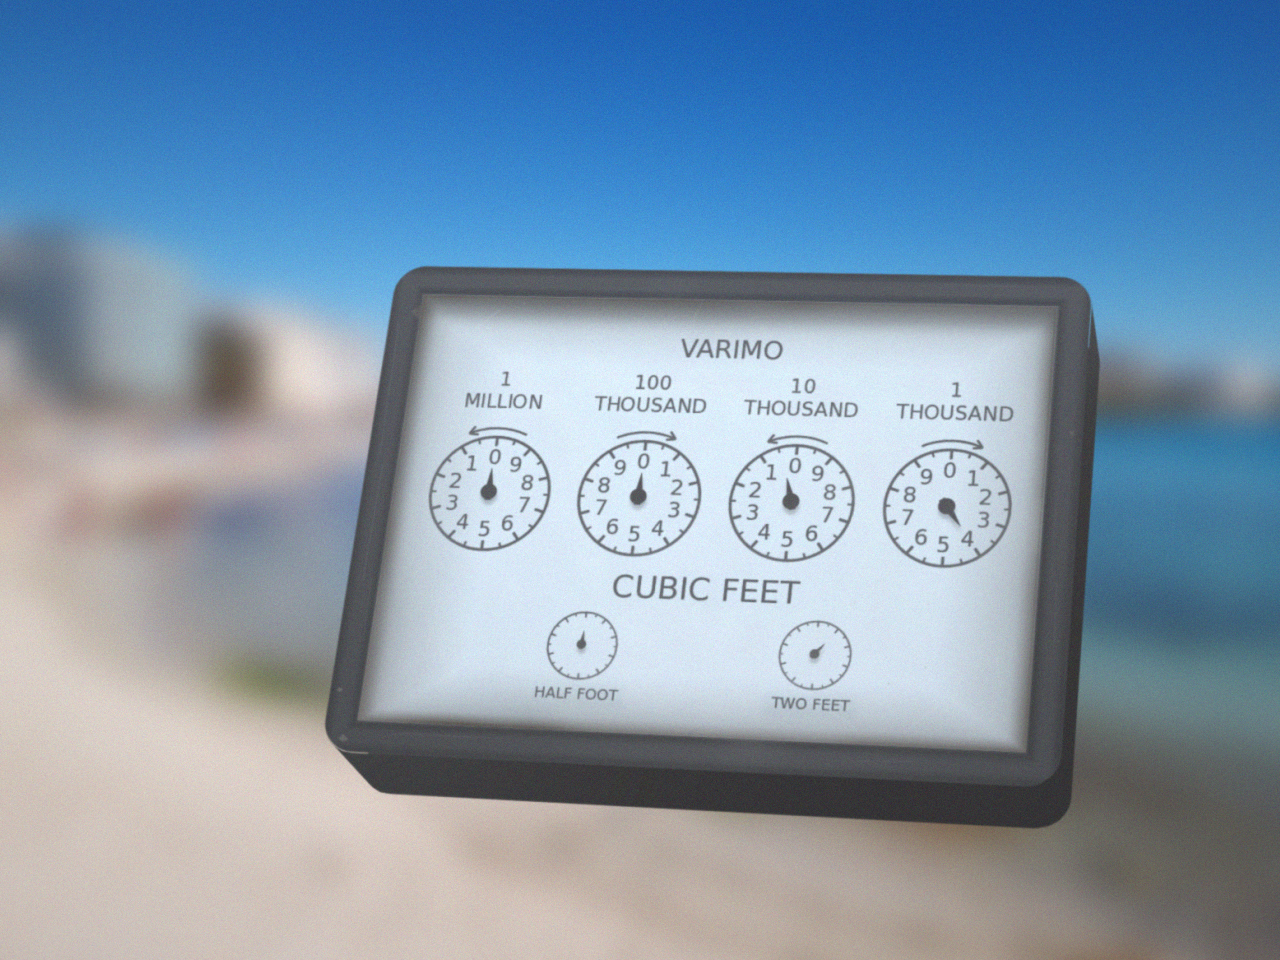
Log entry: 400 ft³
